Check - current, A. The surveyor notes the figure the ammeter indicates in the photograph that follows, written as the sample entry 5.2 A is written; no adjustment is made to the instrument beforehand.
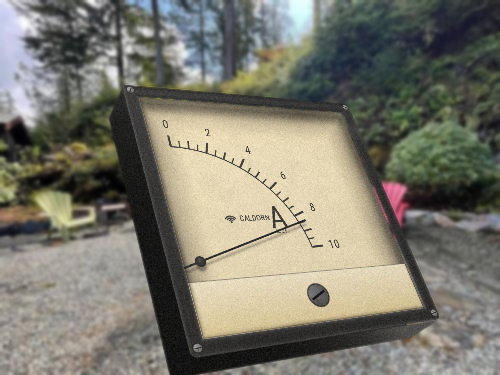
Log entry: 8.5 A
